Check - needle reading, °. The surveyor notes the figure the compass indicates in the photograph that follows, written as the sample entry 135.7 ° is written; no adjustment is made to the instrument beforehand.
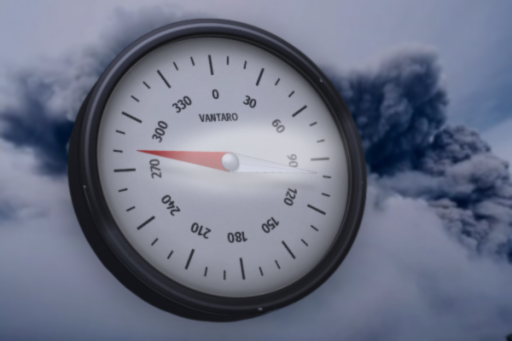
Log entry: 280 °
